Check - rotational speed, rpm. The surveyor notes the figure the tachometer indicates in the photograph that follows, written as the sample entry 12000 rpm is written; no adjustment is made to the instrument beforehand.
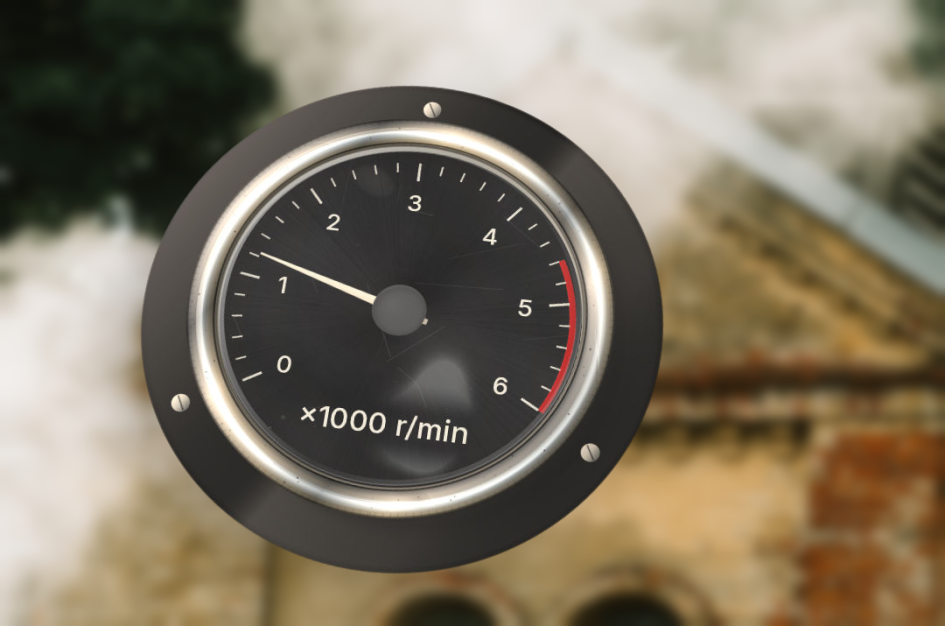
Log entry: 1200 rpm
